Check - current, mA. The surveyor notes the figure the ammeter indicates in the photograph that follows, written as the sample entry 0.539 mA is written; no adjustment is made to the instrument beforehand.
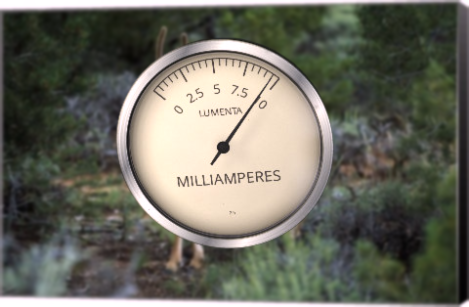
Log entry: 9.5 mA
